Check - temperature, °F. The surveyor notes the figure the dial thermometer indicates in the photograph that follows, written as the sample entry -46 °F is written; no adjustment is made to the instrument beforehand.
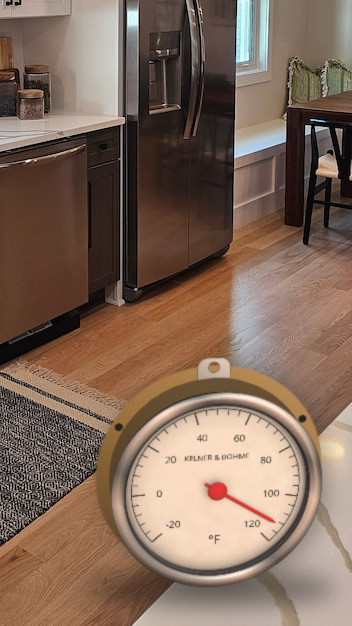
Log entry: 112 °F
